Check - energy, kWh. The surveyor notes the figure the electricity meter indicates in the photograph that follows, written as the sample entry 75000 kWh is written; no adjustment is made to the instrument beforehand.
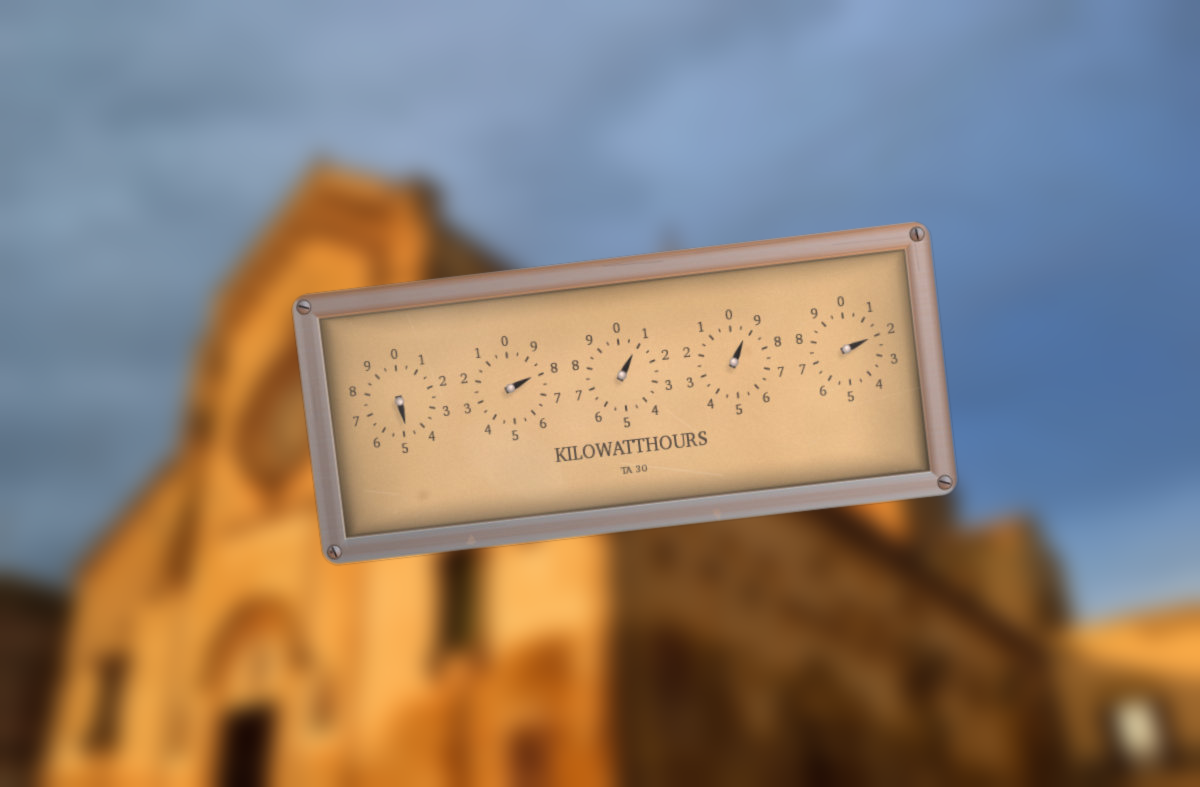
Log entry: 48092 kWh
